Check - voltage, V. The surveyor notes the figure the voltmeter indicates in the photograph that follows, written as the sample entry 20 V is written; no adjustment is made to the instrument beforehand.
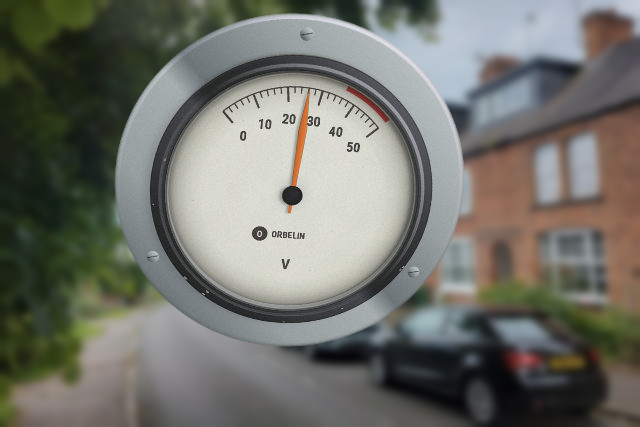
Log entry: 26 V
